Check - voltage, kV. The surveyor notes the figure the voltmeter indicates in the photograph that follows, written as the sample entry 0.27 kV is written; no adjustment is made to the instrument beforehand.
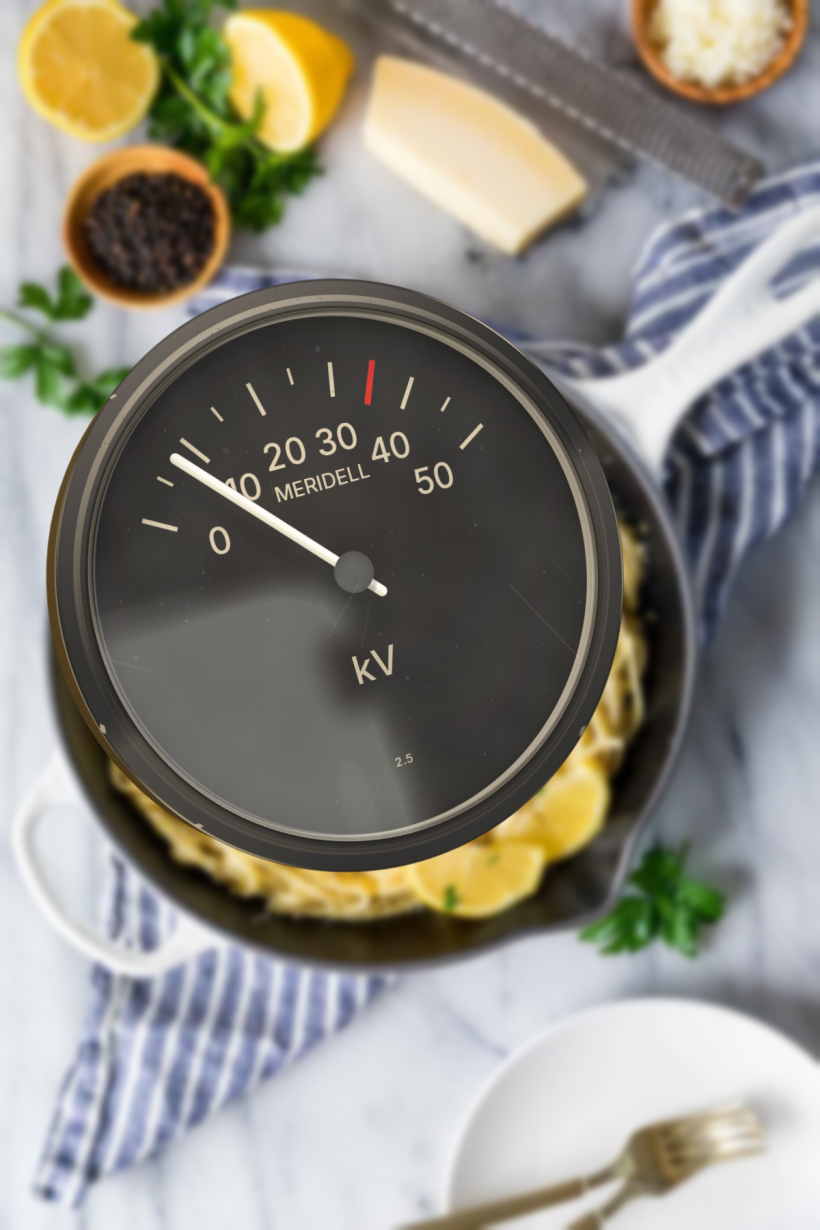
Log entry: 7.5 kV
